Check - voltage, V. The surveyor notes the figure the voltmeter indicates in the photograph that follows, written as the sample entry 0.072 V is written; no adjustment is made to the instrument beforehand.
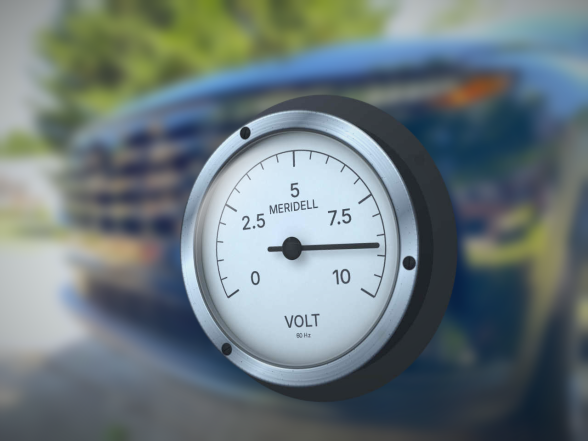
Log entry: 8.75 V
